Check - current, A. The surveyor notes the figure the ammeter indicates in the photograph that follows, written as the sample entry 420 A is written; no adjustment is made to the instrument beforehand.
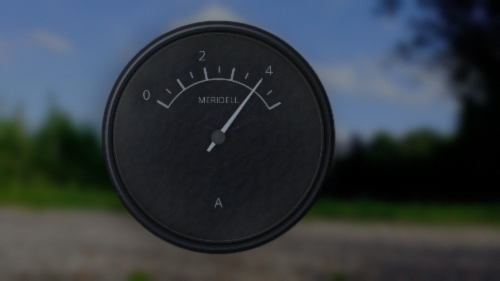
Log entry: 4 A
